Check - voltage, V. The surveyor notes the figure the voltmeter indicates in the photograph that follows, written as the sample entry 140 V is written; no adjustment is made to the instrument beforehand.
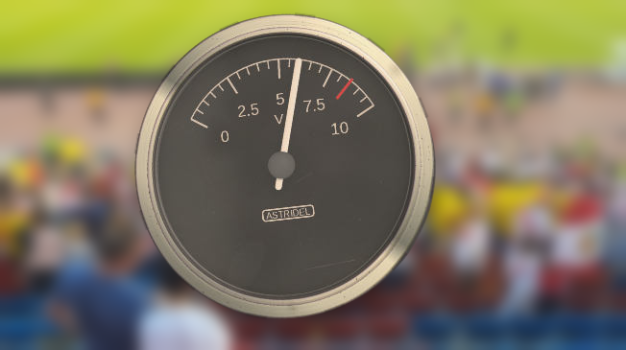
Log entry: 6 V
